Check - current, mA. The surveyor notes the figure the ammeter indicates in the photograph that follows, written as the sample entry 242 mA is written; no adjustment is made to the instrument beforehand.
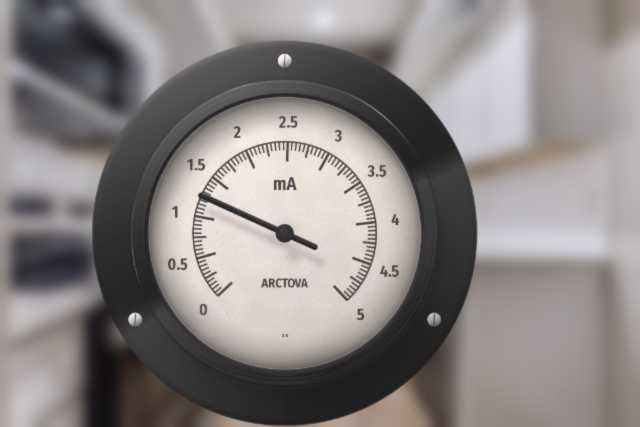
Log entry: 1.25 mA
